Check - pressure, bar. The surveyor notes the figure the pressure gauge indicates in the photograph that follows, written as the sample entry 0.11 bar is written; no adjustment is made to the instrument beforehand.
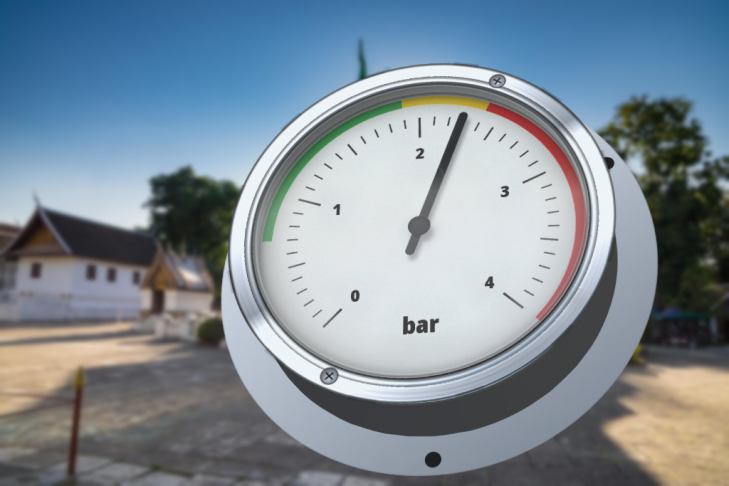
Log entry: 2.3 bar
